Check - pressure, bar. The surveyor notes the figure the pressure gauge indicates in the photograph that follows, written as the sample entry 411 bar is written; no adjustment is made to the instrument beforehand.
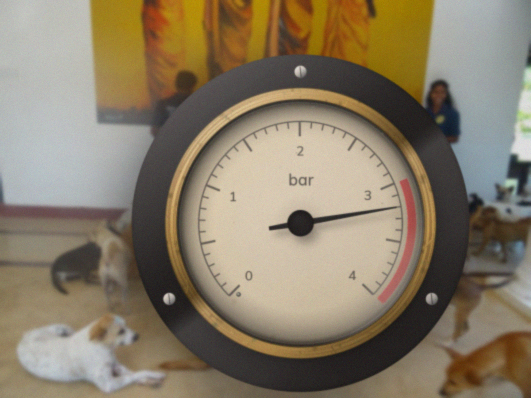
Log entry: 3.2 bar
